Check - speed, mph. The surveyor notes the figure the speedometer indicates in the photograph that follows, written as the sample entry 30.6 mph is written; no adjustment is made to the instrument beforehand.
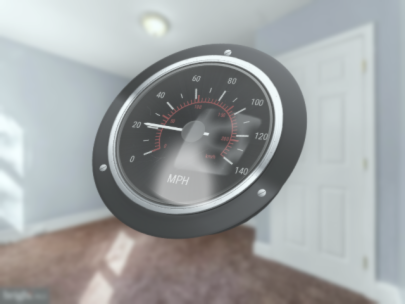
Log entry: 20 mph
